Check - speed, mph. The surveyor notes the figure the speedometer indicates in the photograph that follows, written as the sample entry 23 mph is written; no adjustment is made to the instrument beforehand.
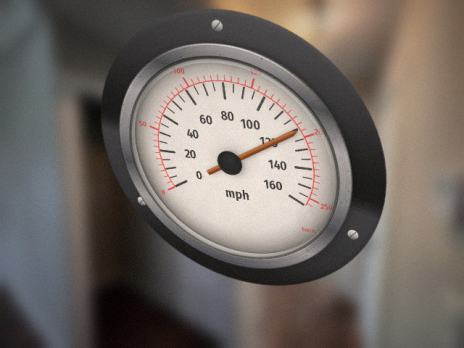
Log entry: 120 mph
